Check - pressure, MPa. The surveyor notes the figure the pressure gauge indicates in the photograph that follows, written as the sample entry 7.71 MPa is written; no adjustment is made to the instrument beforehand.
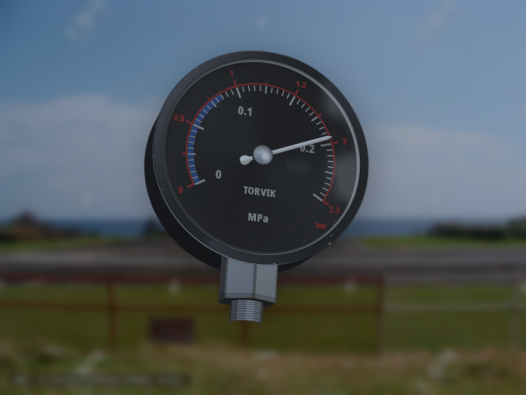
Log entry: 0.195 MPa
